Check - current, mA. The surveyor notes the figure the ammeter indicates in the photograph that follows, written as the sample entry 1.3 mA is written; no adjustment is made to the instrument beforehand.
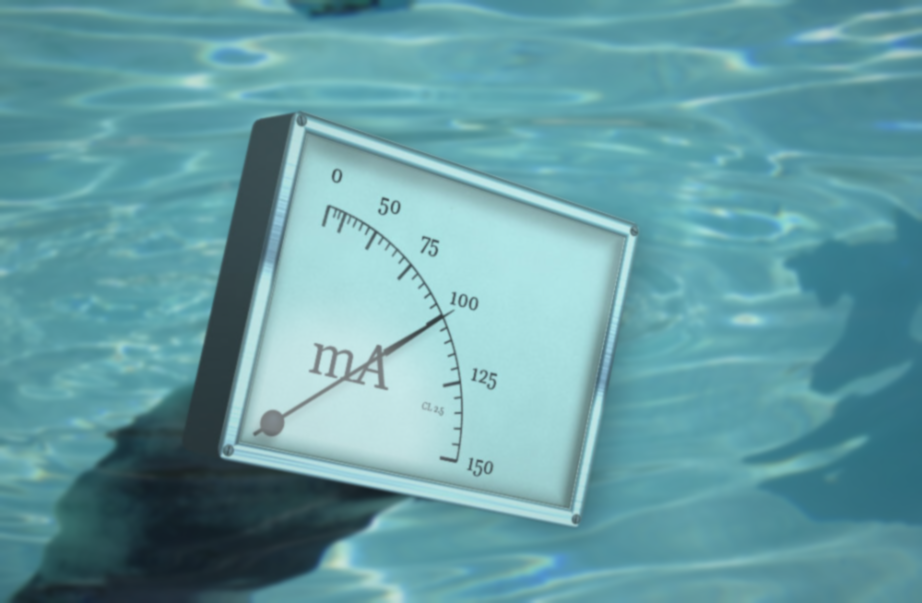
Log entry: 100 mA
